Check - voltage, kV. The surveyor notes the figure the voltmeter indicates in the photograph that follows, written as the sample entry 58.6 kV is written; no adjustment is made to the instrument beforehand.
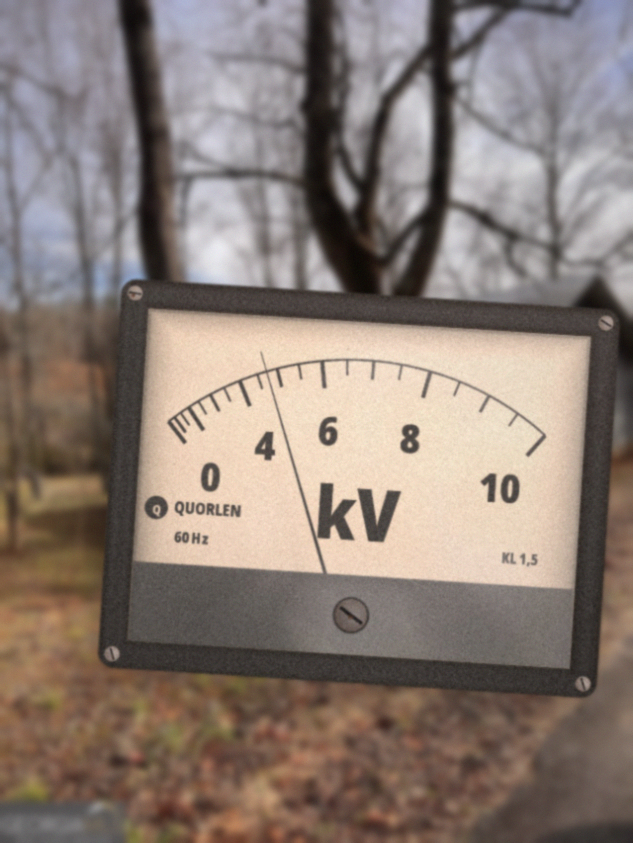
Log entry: 4.75 kV
